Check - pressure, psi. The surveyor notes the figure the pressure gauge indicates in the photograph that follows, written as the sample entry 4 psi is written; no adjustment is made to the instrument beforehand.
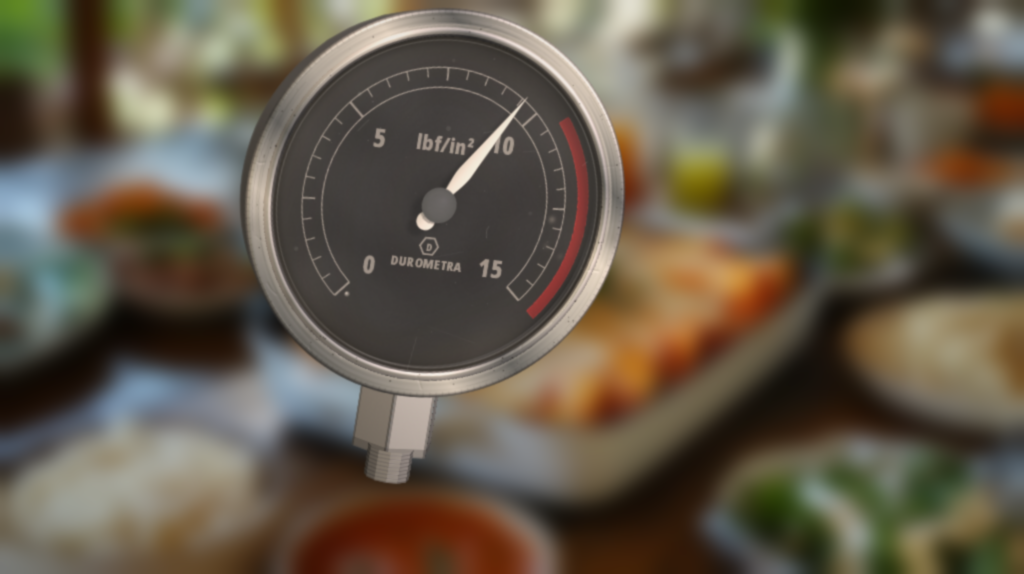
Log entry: 9.5 psi
